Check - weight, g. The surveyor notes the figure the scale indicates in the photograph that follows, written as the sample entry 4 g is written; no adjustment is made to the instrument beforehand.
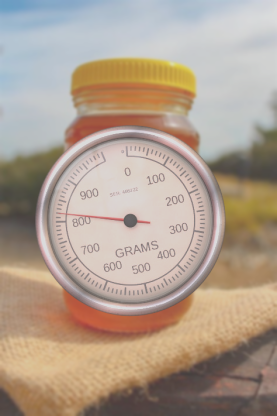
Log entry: 820 g
